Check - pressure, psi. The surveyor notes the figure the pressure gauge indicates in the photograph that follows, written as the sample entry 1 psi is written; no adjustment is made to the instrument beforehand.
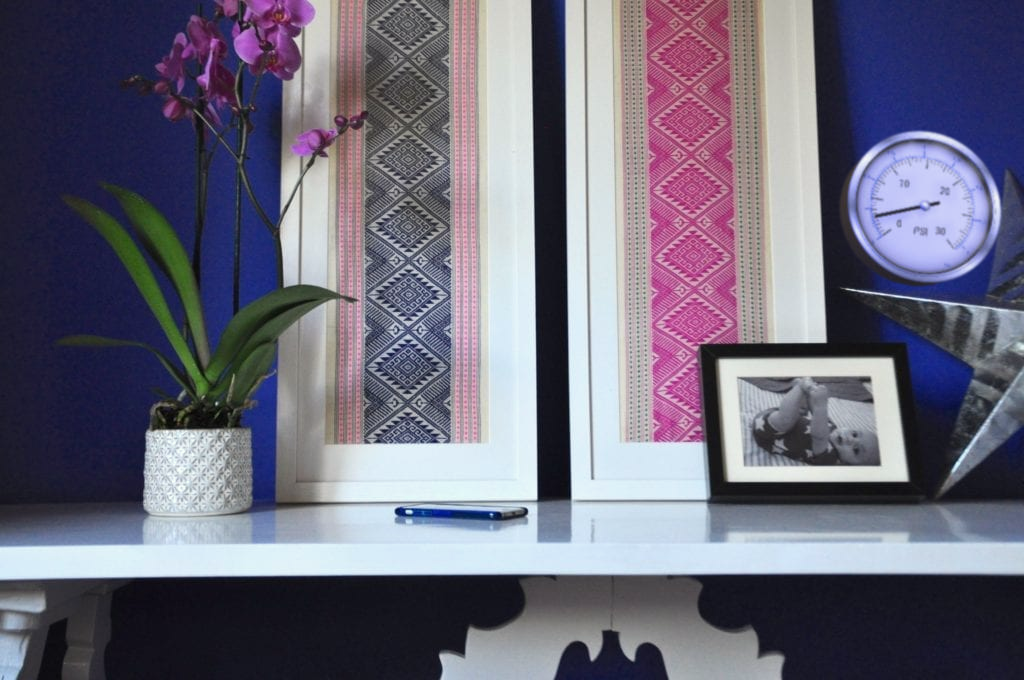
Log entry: 2.5 psi
